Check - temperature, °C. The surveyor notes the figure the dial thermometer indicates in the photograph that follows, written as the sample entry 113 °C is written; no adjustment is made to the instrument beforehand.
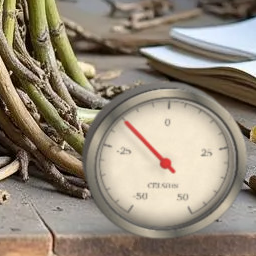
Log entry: -15 °C
